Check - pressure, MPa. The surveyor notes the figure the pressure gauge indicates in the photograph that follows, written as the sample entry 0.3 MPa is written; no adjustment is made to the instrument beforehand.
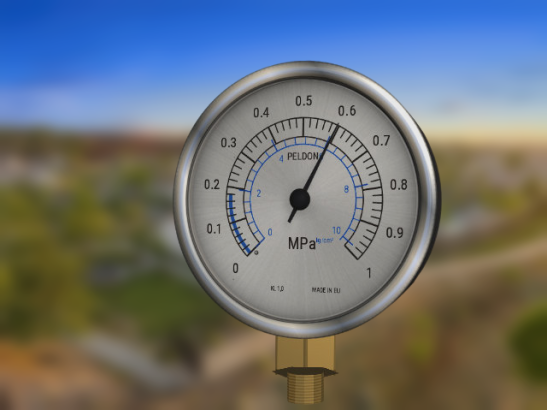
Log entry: 0.6 MPa
